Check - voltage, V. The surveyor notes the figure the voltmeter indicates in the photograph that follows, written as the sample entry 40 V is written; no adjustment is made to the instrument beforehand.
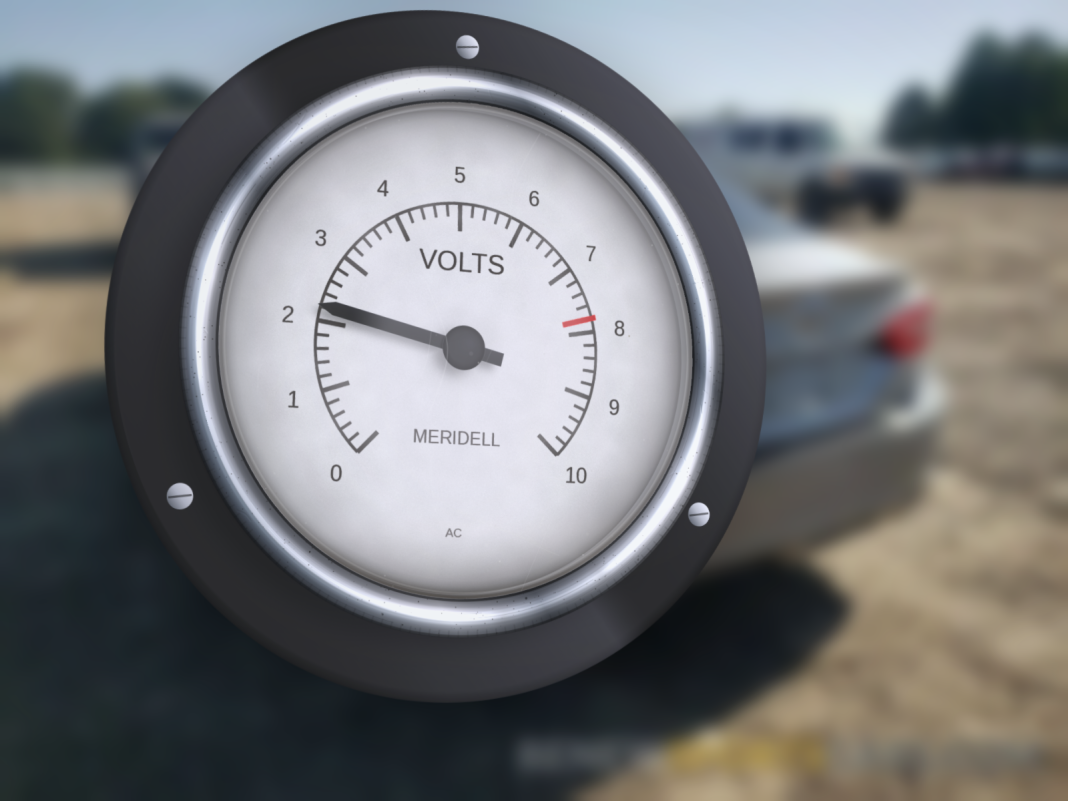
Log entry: 2.2 V
